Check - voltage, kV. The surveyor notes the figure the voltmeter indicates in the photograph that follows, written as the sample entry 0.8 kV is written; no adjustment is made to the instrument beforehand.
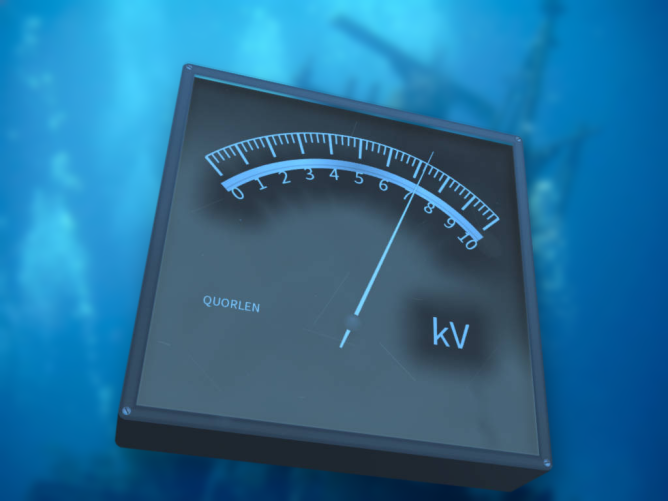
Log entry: 7.2 kV
